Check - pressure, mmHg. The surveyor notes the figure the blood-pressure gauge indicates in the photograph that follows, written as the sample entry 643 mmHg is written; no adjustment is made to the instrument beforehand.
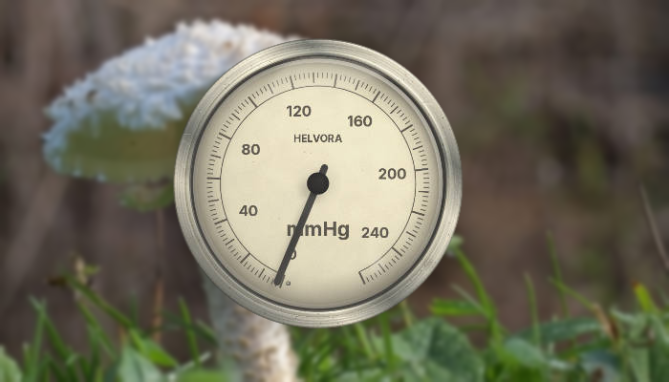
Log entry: 2 mmHg
